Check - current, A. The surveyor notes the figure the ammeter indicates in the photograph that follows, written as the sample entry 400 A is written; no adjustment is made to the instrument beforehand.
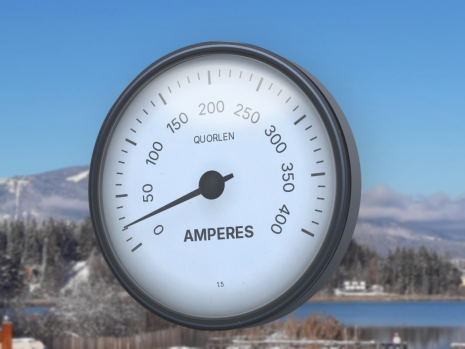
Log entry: 20 A
